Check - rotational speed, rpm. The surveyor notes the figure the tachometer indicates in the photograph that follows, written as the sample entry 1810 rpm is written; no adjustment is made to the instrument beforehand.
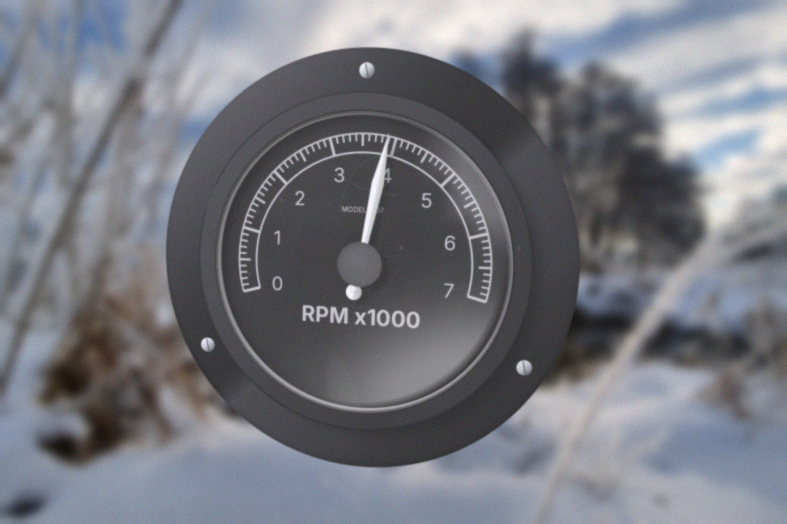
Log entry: 3900 rpm
